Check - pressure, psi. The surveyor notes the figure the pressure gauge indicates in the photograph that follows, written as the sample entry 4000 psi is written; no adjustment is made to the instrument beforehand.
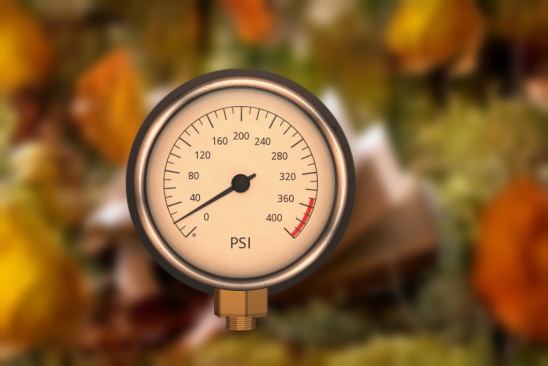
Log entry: 20 psi
